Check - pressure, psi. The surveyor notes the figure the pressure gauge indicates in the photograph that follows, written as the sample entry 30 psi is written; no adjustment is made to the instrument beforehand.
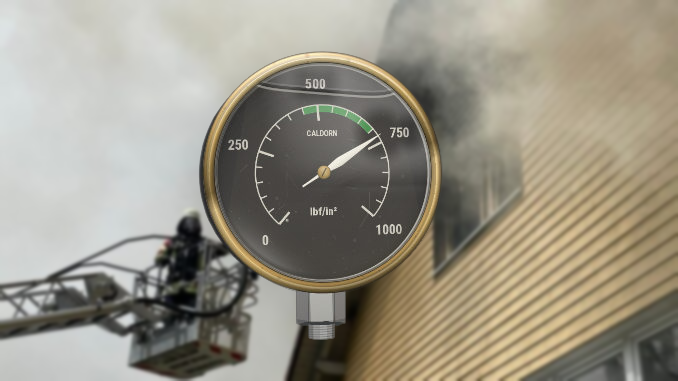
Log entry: 725 psi
